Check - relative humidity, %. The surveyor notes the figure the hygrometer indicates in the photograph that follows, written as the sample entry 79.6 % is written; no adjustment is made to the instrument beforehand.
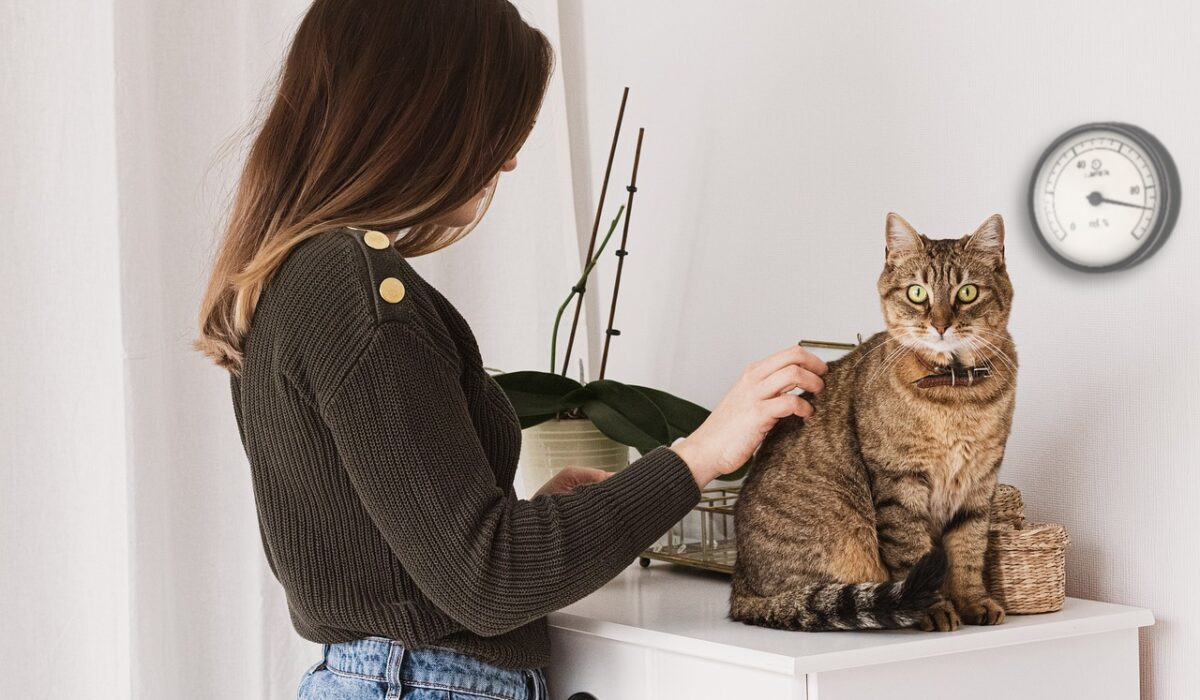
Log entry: 88 %
